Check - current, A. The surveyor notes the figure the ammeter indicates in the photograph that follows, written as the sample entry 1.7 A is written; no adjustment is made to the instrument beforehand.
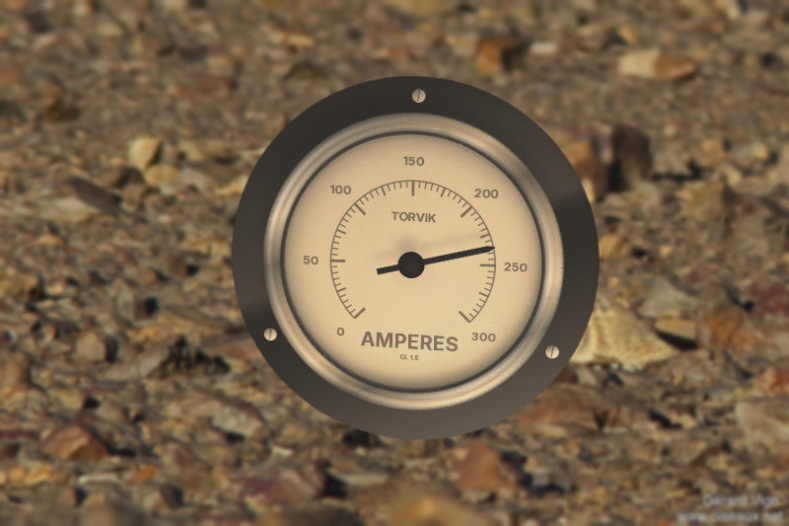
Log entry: 235 A
